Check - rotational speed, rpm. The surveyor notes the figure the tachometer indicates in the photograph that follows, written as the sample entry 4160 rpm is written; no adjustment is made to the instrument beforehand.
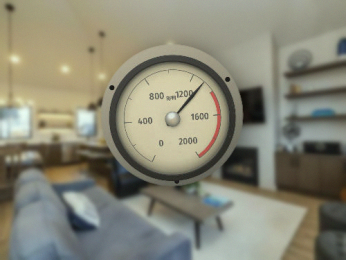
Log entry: 1300 rpm
